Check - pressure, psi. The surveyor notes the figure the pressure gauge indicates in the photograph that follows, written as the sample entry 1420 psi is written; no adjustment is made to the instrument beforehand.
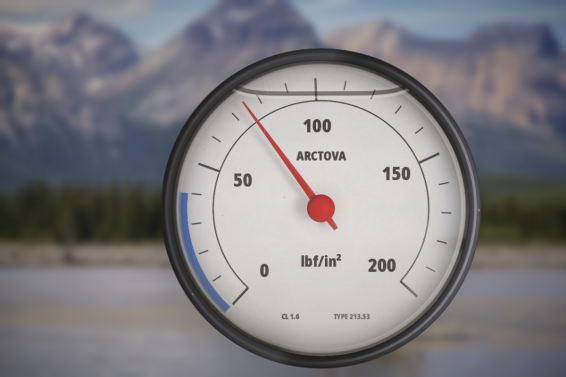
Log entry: 75 psi
